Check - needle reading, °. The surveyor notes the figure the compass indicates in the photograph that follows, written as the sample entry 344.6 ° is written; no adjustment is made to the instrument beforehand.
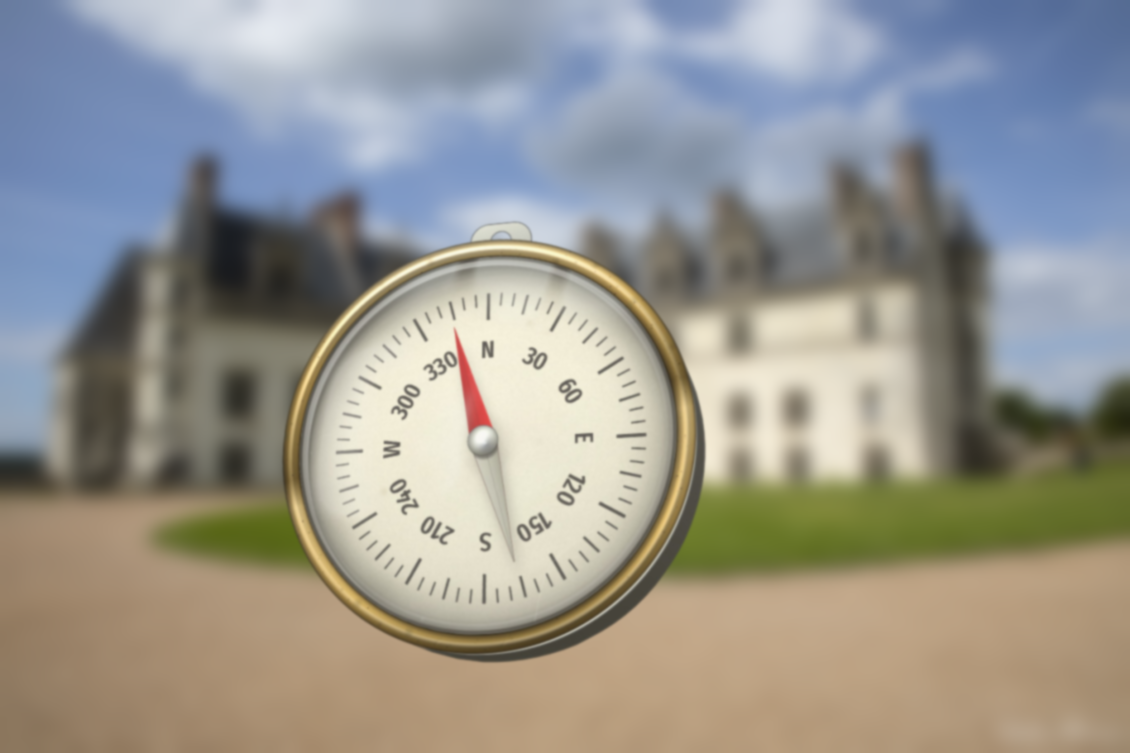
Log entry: 345 °
